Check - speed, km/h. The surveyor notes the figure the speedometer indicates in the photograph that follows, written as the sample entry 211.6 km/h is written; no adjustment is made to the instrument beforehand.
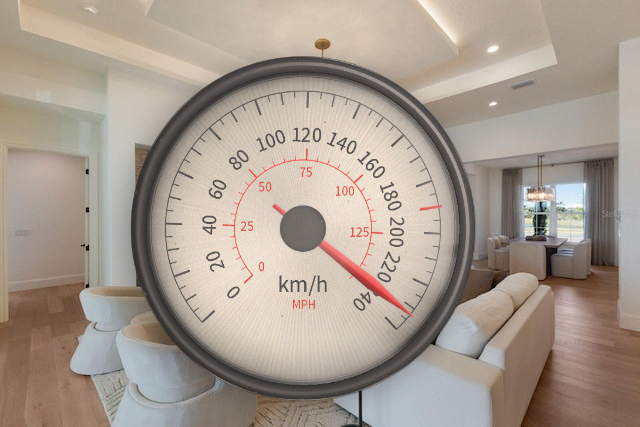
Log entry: 232.5 km/h
